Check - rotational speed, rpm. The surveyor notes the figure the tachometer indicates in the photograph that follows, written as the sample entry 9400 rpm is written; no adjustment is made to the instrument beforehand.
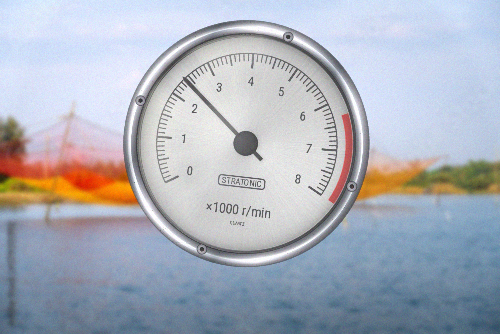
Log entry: 2400 rpm
